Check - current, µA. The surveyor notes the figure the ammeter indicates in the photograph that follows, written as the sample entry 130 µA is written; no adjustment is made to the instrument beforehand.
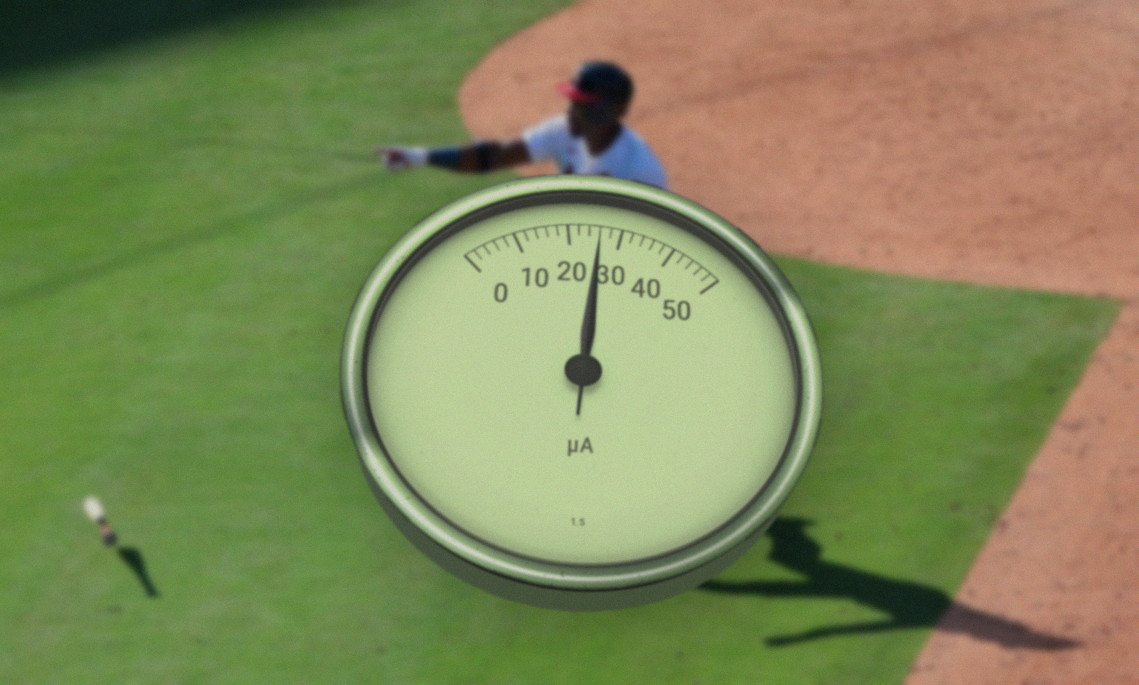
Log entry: 26 µA
